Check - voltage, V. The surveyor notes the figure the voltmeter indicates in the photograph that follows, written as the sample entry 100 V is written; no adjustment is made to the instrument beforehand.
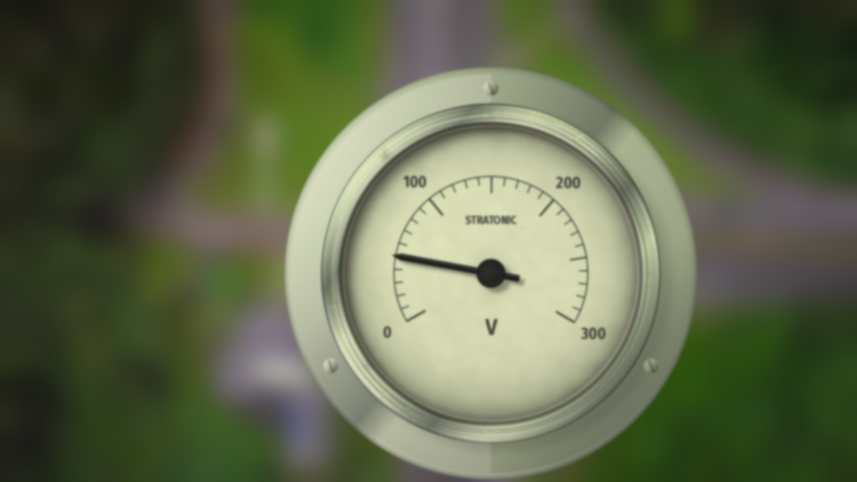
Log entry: 50 V
